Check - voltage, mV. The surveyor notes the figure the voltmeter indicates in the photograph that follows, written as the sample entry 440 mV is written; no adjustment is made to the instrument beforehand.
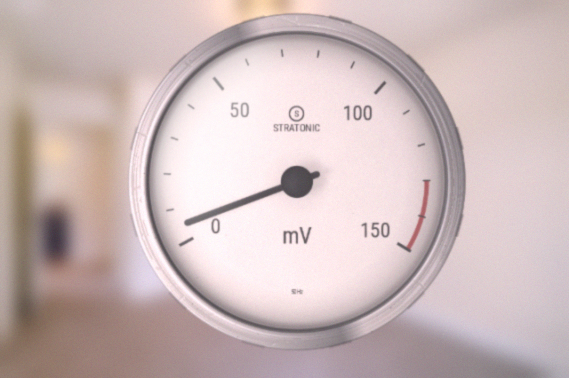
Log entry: 5 mV
